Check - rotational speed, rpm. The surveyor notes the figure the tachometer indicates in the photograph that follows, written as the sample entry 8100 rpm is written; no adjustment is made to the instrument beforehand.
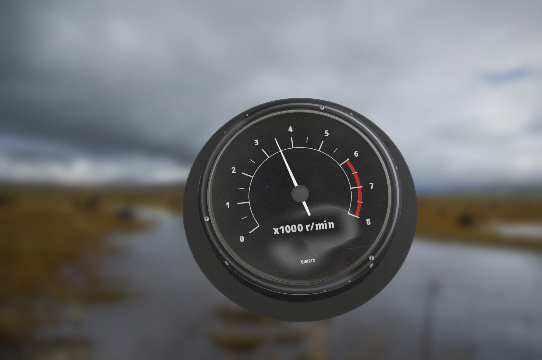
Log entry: 3500 rpm
